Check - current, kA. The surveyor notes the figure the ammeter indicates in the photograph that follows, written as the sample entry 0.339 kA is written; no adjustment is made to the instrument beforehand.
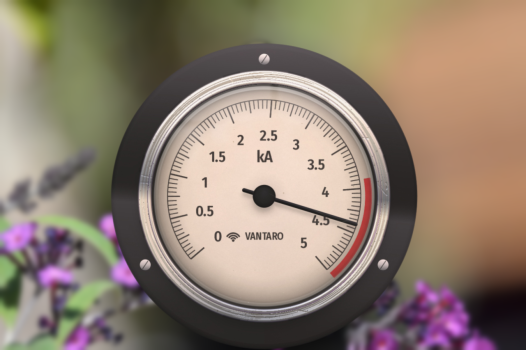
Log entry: 4.4 kA
